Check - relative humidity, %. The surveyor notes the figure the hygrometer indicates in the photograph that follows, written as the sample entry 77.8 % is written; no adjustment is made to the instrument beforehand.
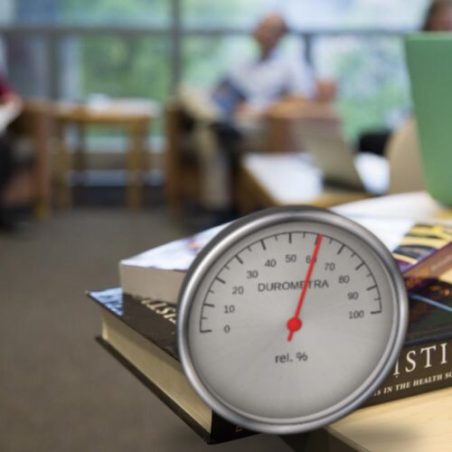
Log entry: 60 %
